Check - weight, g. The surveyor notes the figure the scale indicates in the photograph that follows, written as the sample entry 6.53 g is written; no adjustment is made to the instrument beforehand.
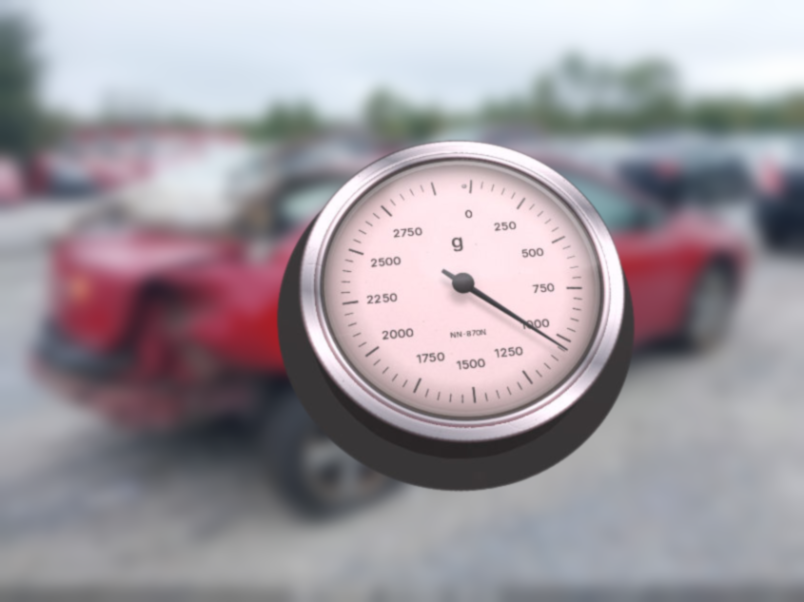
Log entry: 1050 g
